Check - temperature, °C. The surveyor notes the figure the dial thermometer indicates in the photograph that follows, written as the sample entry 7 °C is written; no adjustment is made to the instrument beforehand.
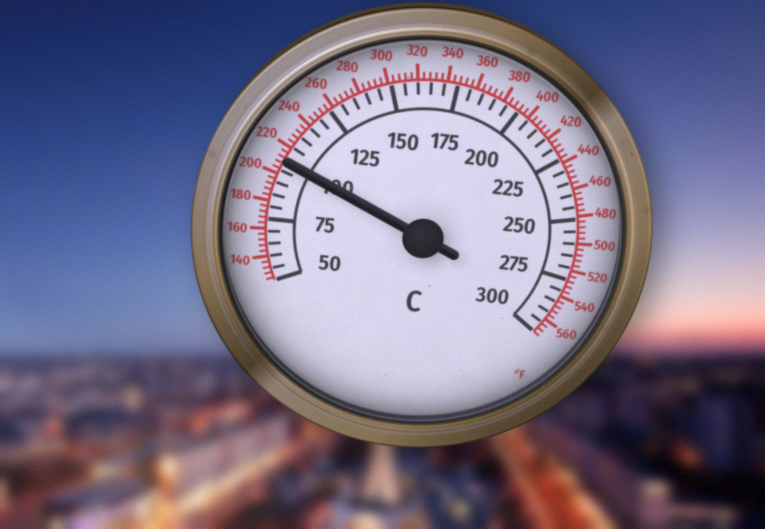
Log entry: 100 °C
